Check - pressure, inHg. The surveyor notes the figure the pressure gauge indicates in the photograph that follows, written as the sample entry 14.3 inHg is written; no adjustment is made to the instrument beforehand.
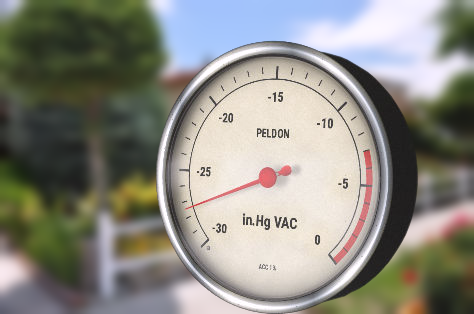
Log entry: -27.5 inHg
